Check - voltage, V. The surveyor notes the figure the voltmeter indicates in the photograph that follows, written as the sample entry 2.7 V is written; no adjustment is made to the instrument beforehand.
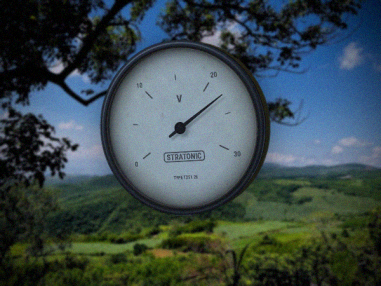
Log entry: 22.5 V
